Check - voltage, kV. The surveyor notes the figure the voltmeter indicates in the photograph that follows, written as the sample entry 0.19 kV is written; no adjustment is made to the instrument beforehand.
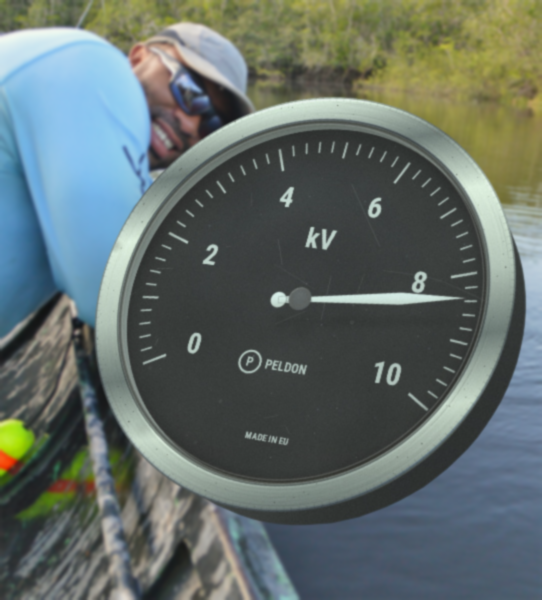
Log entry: 8.4 kV
